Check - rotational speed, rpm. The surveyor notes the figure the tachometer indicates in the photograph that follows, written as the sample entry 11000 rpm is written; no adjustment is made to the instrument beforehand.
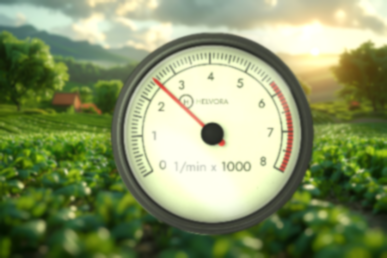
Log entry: 2500 rpm
